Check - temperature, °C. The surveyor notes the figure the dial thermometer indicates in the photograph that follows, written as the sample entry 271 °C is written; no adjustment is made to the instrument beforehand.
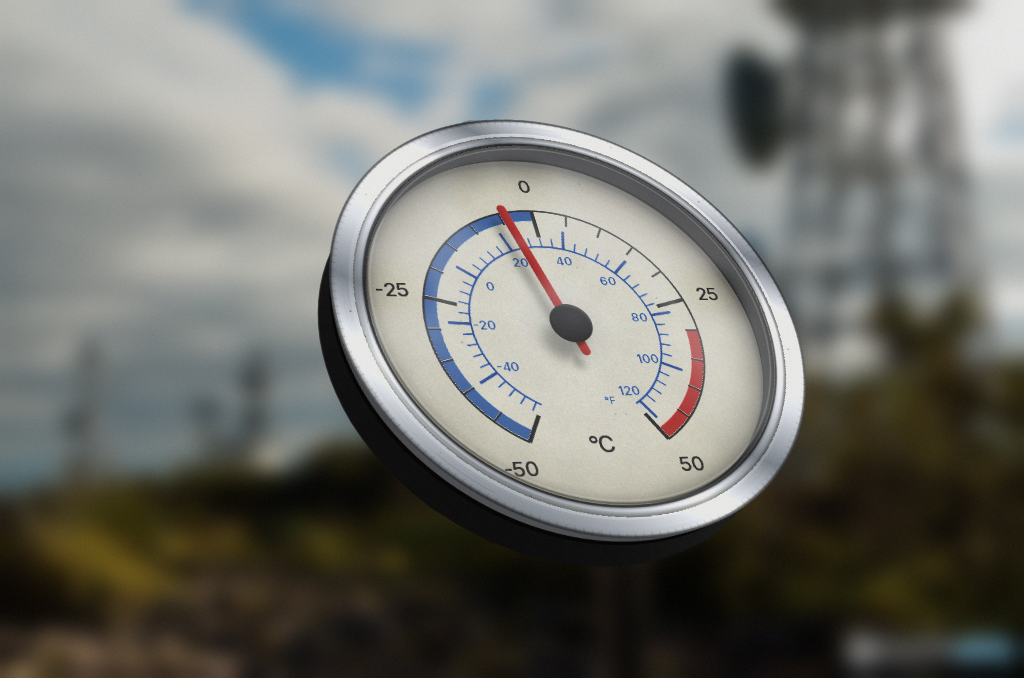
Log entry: -5 °C
